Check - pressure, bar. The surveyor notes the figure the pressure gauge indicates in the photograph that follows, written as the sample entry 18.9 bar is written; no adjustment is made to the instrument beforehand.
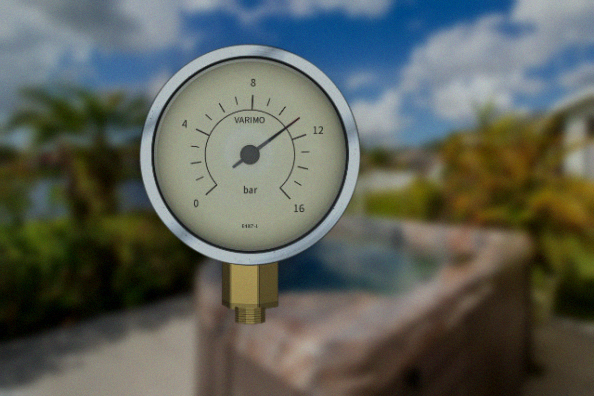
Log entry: 11 bar
